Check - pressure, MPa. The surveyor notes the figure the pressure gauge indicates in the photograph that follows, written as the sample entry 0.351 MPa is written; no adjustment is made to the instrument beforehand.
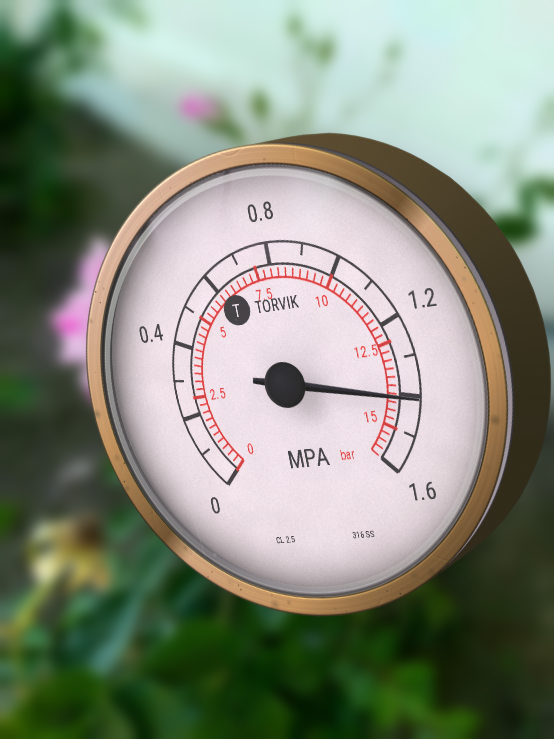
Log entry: 1.4 MPa
